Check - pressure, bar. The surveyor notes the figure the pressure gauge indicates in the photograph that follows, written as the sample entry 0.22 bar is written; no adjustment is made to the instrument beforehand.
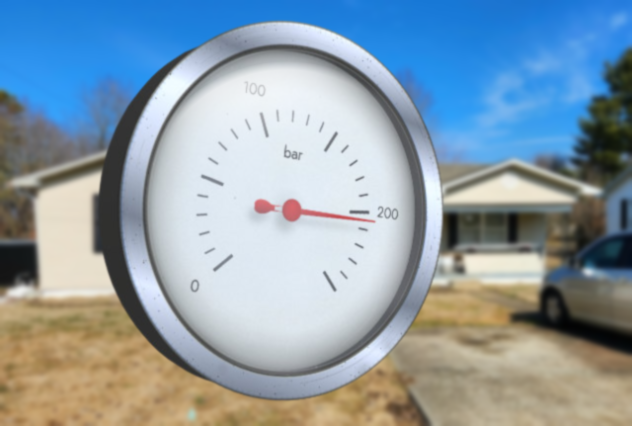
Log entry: 205 bar
